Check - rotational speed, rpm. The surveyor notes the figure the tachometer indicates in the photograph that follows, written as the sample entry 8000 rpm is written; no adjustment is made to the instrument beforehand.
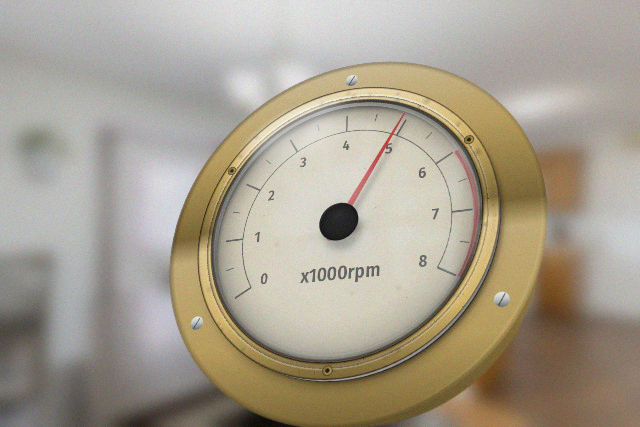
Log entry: 5000 rpm
